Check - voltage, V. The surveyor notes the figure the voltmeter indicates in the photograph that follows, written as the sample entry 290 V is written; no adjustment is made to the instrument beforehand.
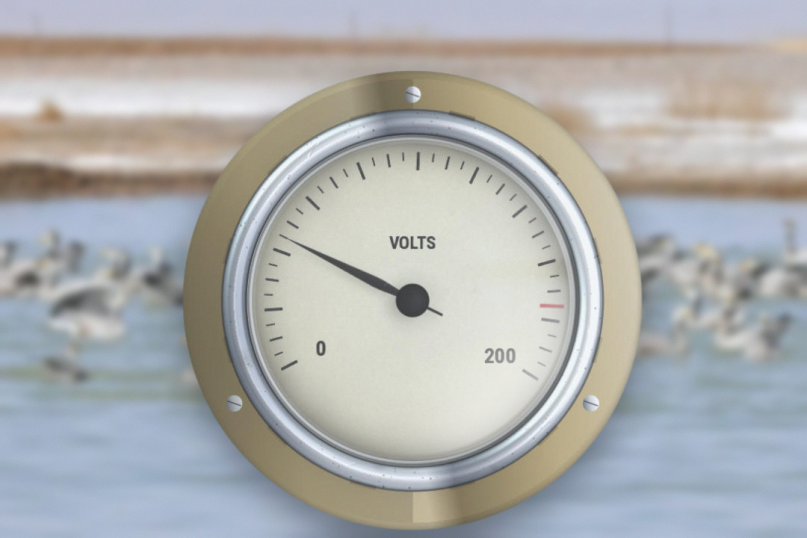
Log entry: 45 V
